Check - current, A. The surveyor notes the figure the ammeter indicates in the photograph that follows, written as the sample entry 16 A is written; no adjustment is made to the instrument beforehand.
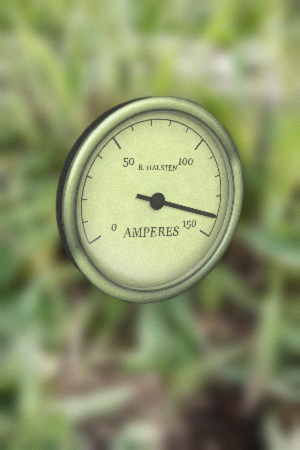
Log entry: 140 A
